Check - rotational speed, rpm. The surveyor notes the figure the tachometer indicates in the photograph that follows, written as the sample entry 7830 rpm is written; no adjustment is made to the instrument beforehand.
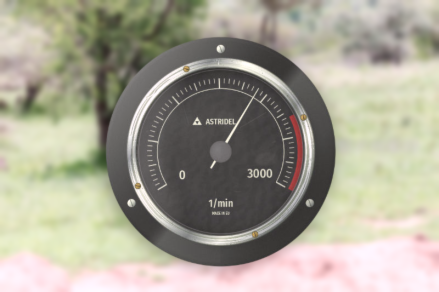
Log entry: 1900 rpm
